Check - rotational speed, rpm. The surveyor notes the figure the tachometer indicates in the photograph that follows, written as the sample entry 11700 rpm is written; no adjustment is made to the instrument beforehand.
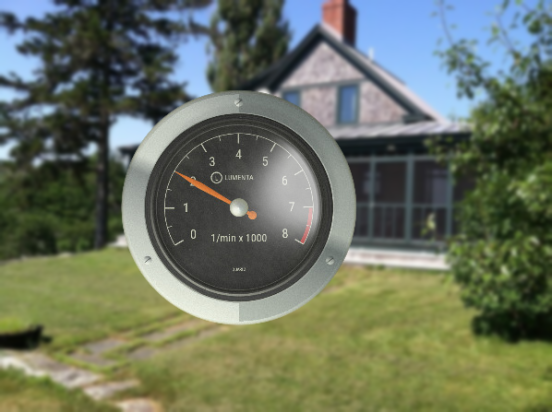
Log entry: 2000 rpm
